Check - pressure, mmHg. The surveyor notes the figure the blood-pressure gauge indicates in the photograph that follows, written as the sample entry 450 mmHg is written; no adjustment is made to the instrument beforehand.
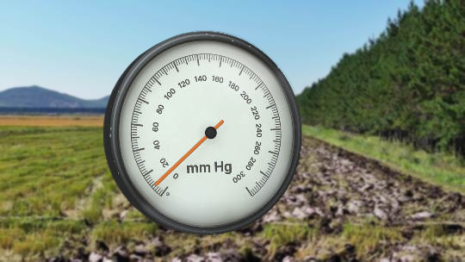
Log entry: 10 mmHg
